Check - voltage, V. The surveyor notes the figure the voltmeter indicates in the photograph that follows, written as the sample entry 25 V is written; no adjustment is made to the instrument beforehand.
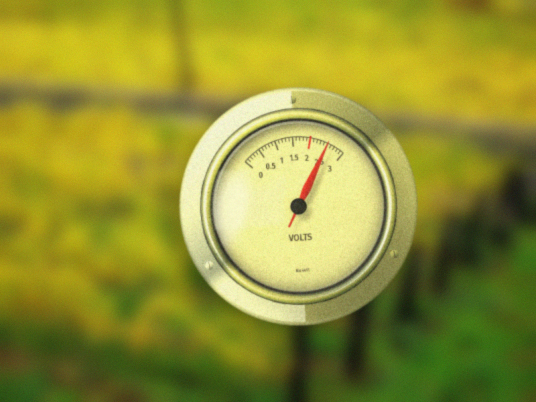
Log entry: 2.5 V
